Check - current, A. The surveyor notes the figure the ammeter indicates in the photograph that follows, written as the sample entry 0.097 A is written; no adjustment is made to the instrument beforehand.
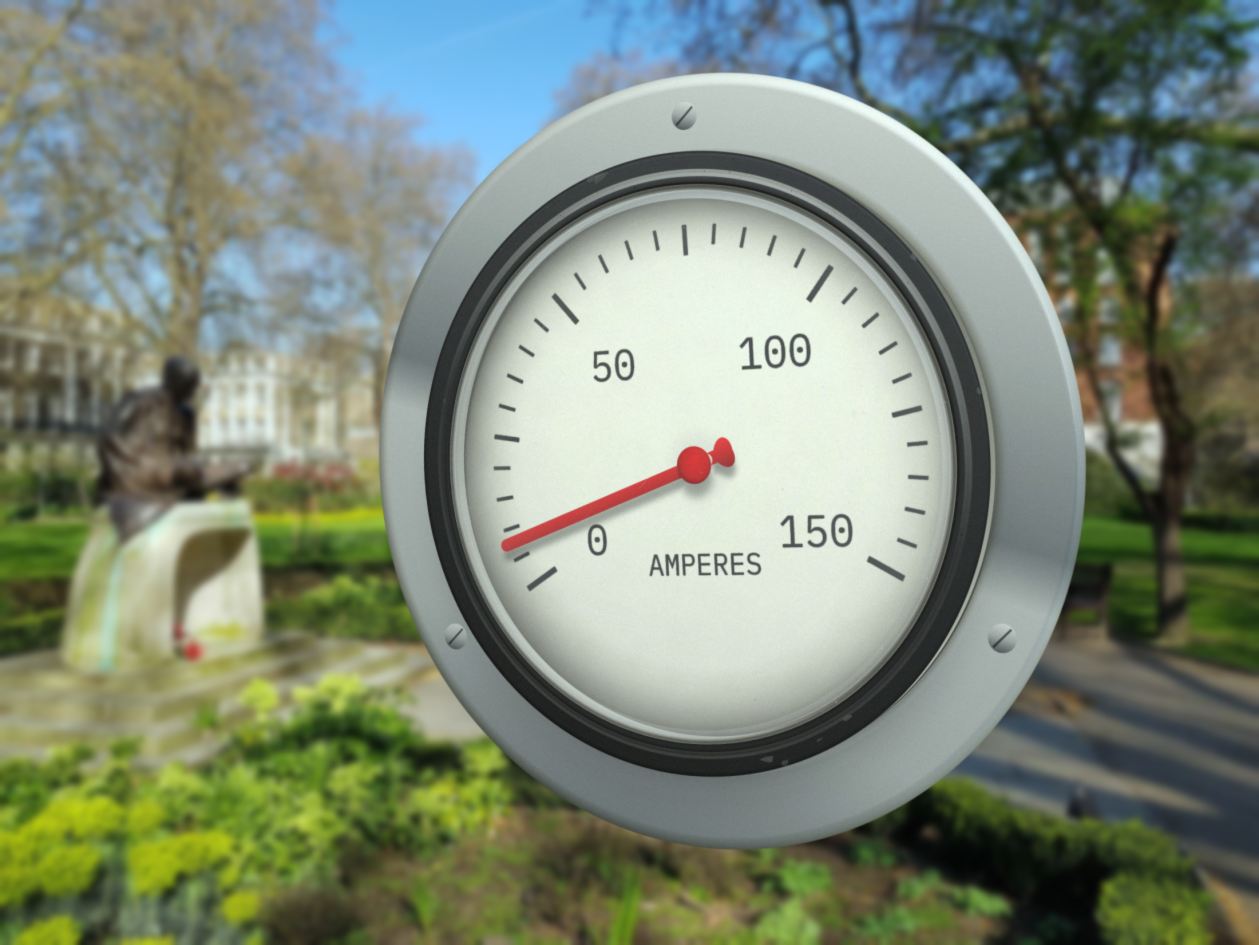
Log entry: 7.5 A
